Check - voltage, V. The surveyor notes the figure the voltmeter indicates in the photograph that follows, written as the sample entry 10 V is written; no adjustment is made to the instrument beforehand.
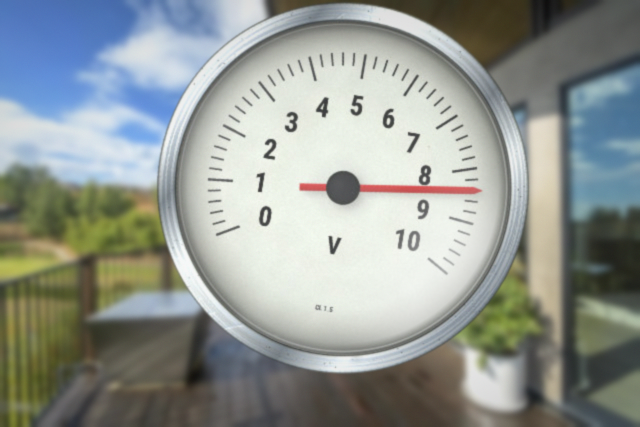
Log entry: 8.4 V
